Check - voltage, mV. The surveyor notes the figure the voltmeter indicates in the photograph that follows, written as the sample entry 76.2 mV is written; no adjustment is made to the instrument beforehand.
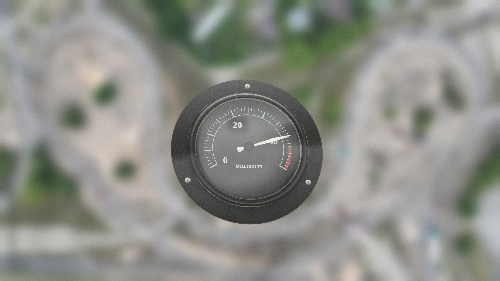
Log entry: 40 mV
